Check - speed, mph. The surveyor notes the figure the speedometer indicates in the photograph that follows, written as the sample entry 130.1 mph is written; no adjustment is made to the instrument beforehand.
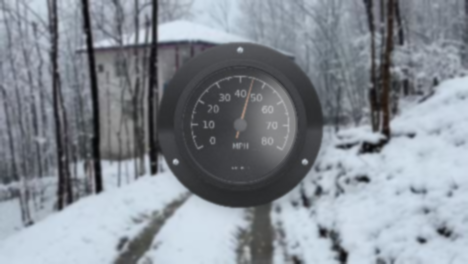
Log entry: 45 mph
